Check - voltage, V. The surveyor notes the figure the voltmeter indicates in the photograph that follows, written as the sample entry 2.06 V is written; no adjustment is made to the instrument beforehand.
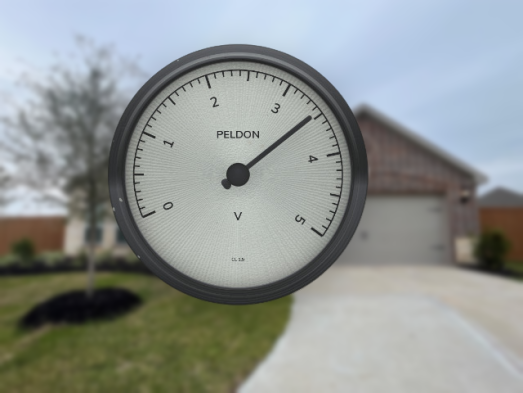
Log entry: 3.45 V
